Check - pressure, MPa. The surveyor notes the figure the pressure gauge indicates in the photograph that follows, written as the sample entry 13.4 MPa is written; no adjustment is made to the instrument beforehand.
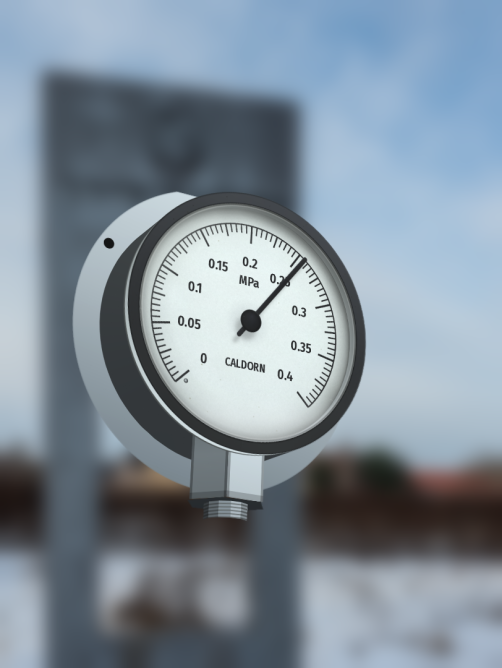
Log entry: 0.255 MPa
